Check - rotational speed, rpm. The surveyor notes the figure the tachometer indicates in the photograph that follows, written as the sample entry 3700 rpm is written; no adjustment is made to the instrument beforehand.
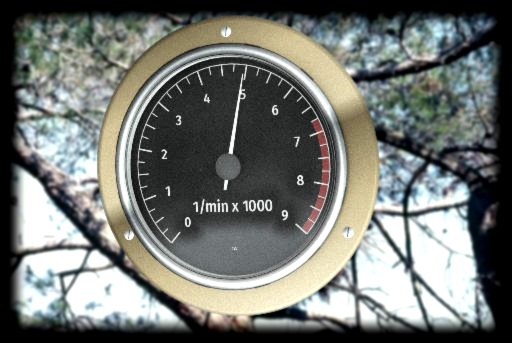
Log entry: 5000 rpm
